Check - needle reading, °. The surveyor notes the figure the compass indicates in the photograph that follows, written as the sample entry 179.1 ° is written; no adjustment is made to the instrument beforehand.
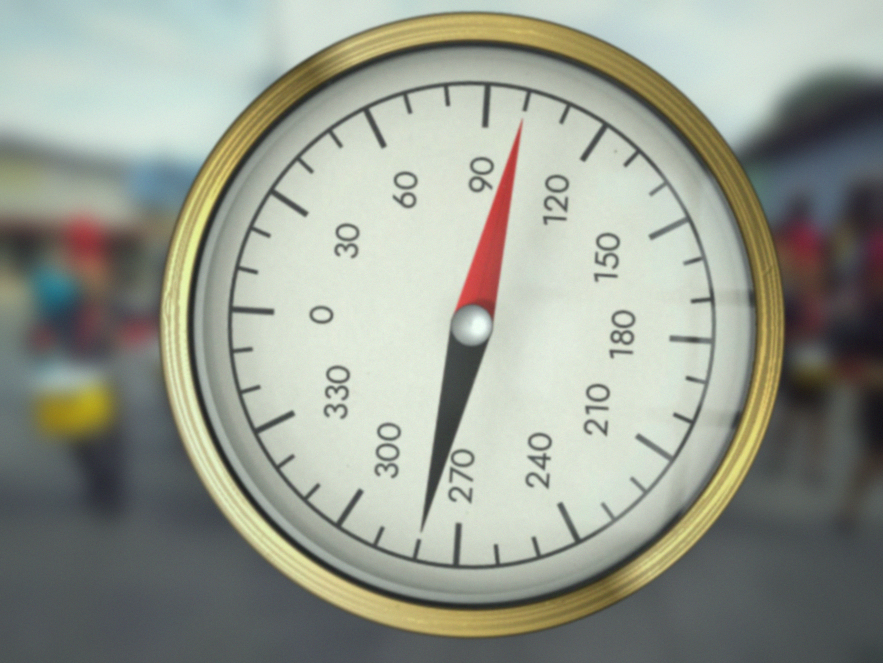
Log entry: 100 °
